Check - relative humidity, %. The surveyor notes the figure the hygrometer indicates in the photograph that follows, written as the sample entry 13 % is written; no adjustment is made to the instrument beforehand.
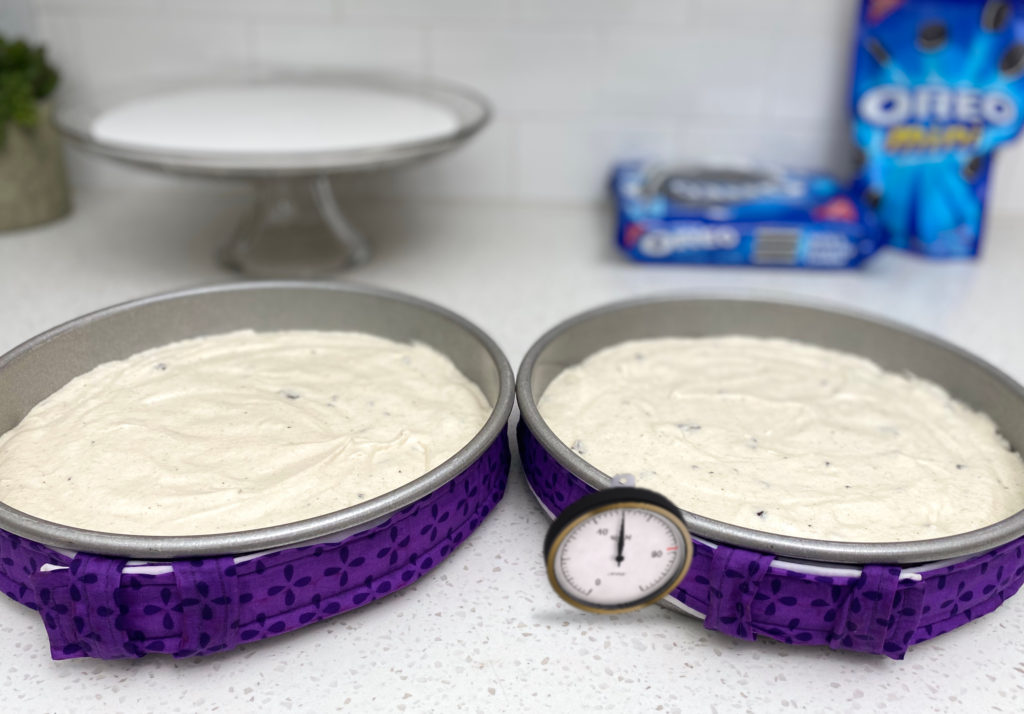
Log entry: 50 %
